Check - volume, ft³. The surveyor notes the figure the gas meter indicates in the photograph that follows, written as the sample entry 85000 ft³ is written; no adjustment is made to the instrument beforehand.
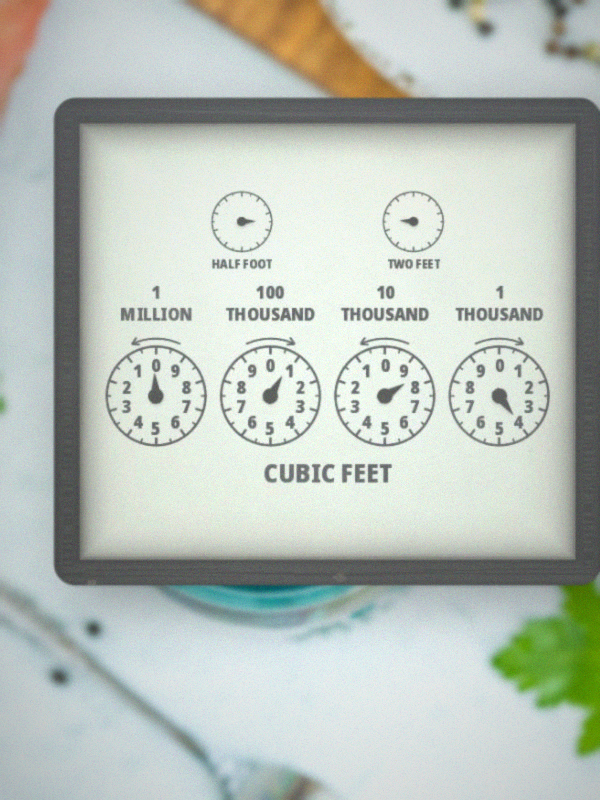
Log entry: 8400 ft³
